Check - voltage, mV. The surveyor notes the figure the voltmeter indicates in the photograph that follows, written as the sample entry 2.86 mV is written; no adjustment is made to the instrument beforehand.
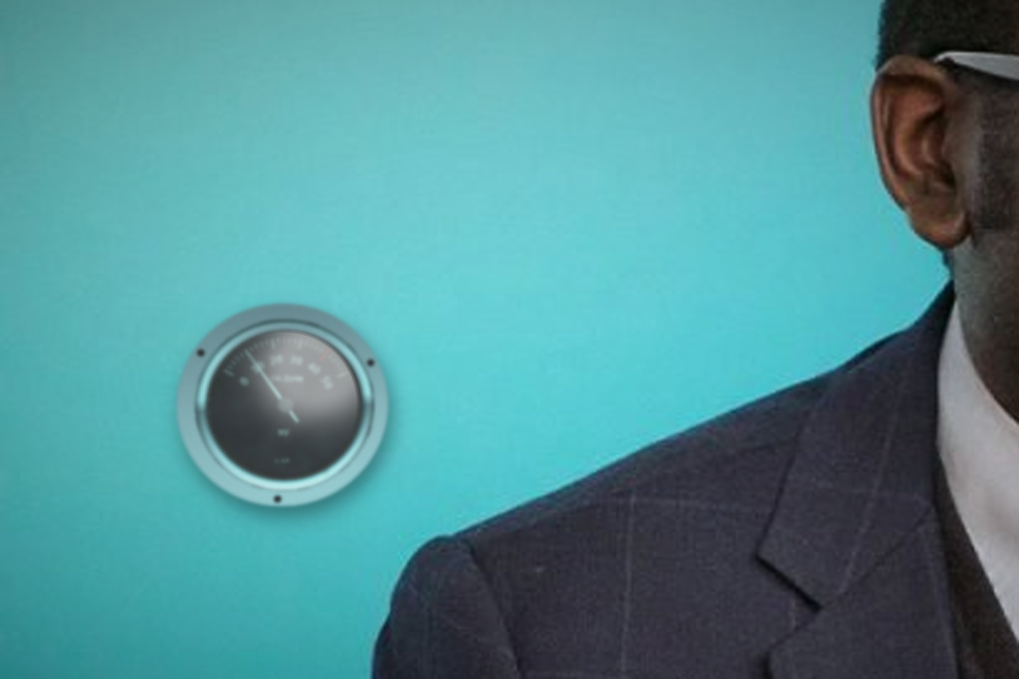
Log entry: 10 mV
